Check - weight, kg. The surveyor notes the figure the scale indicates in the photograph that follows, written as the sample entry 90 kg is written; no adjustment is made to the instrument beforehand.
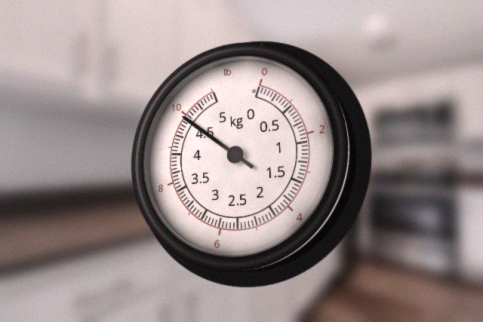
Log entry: 4.5 kg
